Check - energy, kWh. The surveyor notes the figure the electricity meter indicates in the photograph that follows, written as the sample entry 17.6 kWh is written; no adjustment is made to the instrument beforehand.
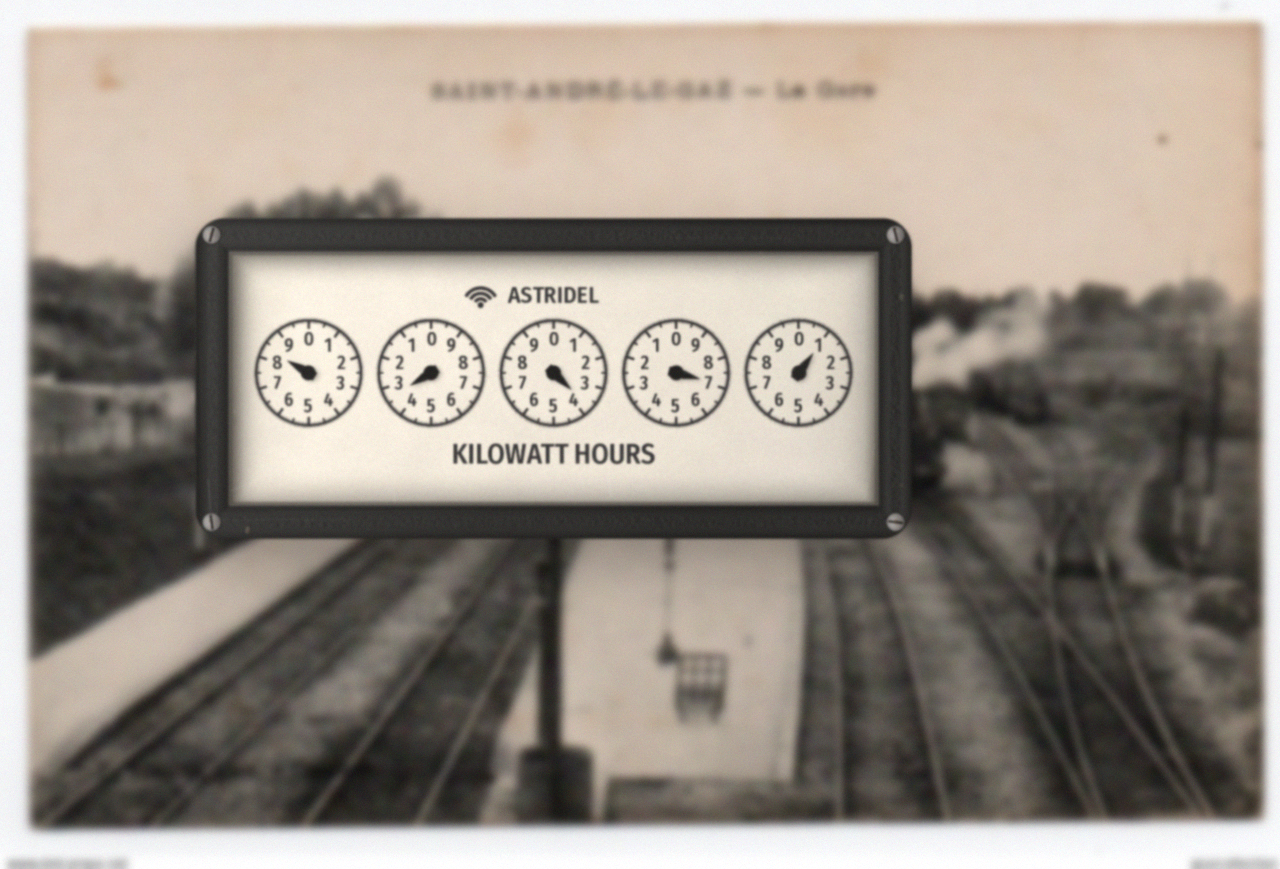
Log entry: 83371 kWh
